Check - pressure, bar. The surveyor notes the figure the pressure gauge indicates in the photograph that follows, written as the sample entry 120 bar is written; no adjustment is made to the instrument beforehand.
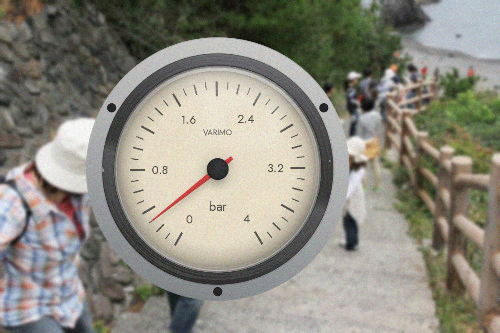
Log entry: 0.3 bar
